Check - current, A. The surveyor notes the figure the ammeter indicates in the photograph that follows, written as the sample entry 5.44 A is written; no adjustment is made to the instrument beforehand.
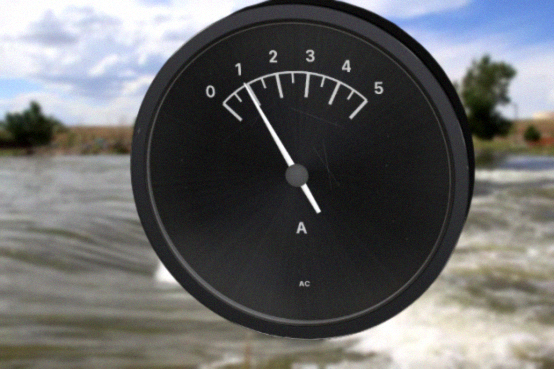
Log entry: 1 A
